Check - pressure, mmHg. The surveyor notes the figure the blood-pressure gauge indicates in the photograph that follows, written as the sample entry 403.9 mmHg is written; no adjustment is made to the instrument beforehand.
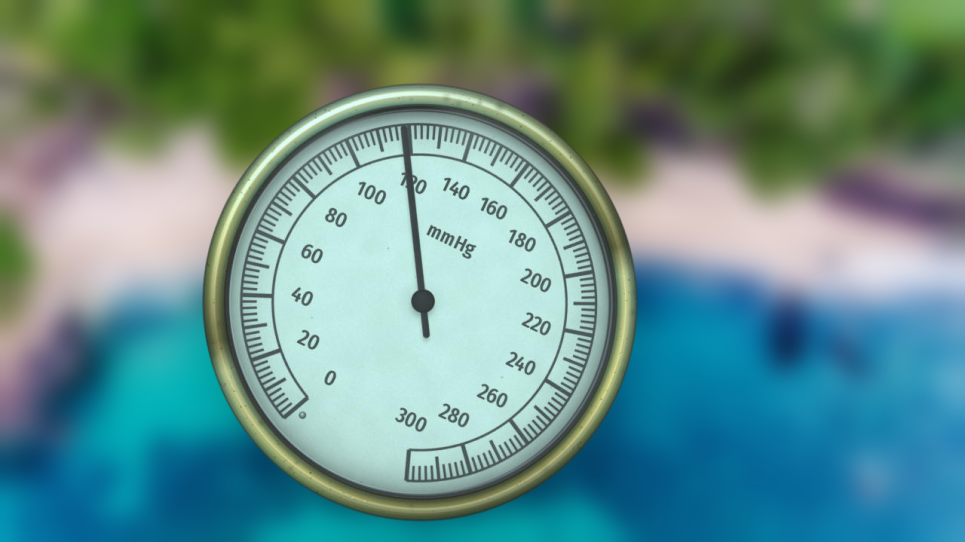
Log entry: 118 mmHg
